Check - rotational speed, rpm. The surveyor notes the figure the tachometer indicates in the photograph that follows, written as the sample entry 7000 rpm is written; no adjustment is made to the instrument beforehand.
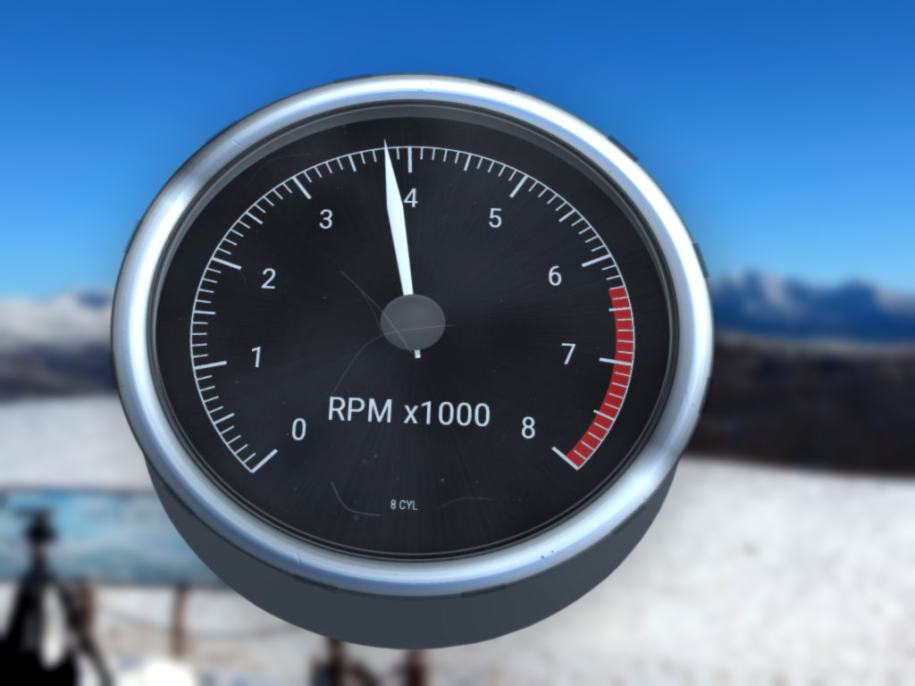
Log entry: 3800 rpm
